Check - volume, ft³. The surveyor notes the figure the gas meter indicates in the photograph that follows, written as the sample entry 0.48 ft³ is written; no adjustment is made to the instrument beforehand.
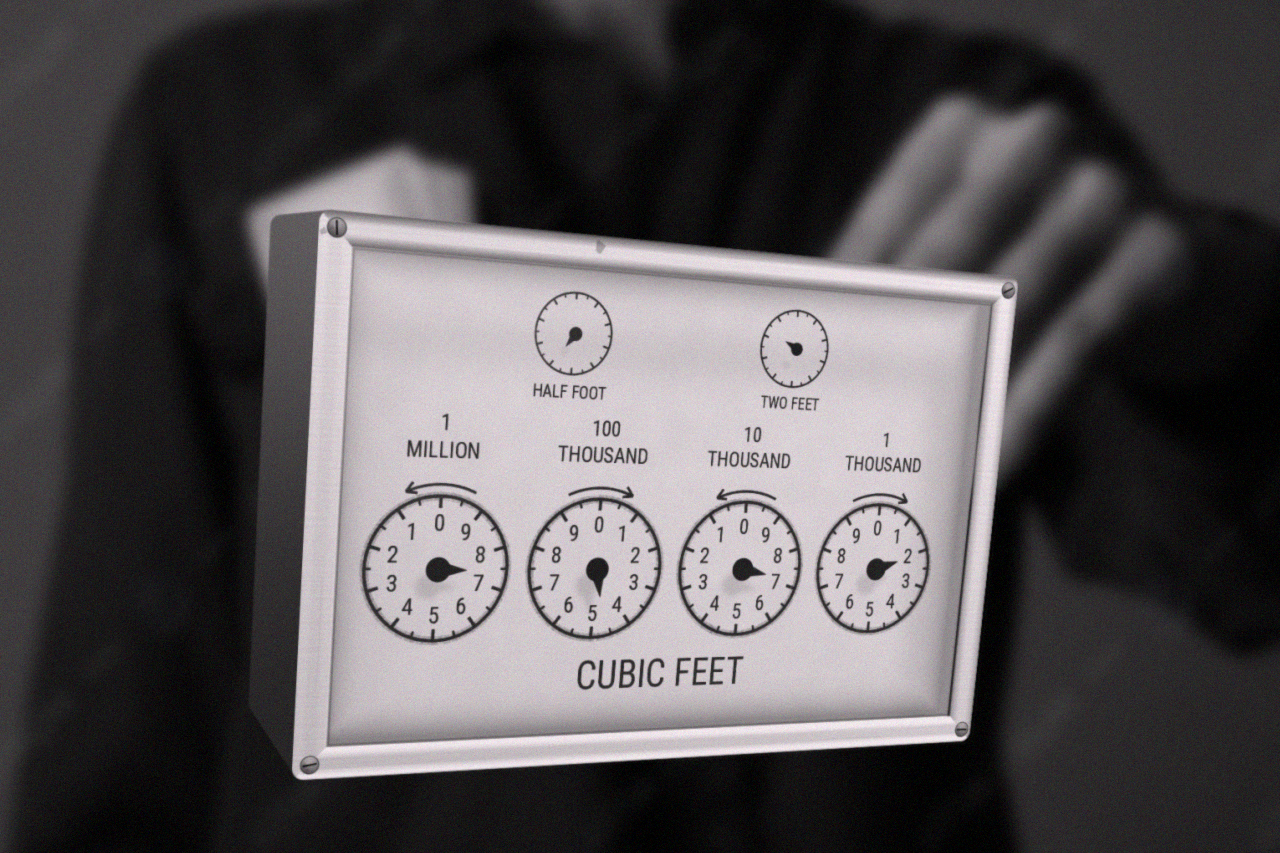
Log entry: 747200 ft³
